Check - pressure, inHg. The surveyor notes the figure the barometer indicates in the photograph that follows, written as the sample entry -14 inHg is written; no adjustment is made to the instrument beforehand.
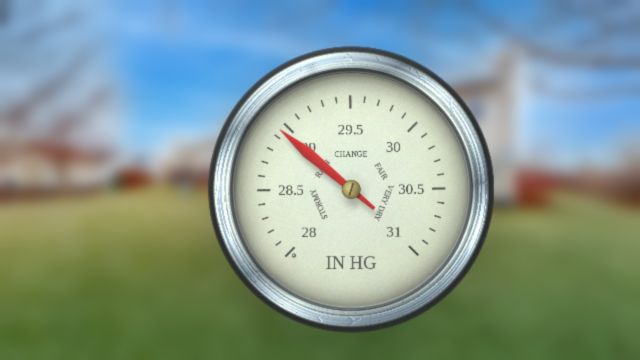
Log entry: 28.95 inHg
